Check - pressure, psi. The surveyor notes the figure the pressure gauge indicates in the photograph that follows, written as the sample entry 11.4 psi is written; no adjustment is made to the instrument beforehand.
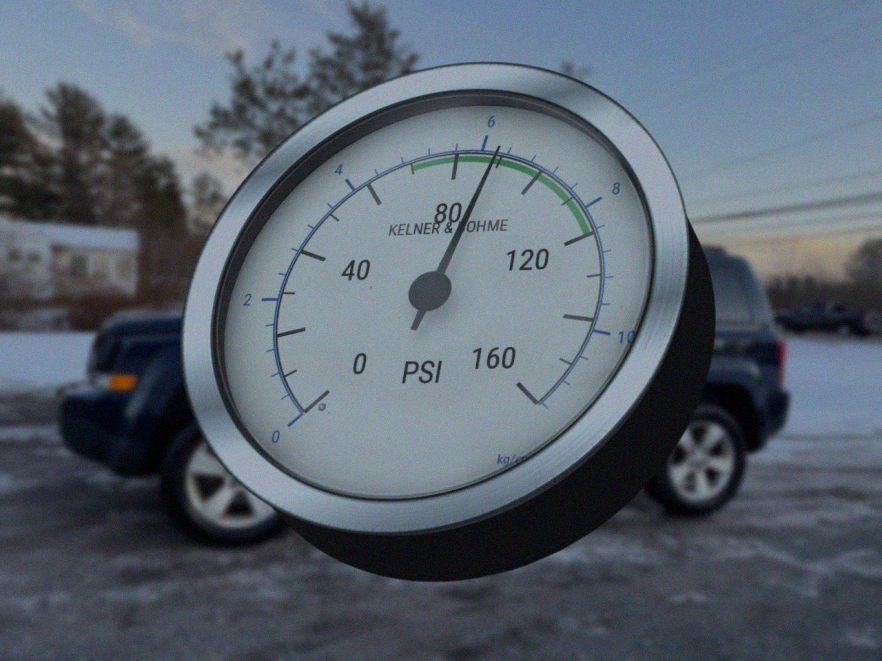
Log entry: 90 psi
